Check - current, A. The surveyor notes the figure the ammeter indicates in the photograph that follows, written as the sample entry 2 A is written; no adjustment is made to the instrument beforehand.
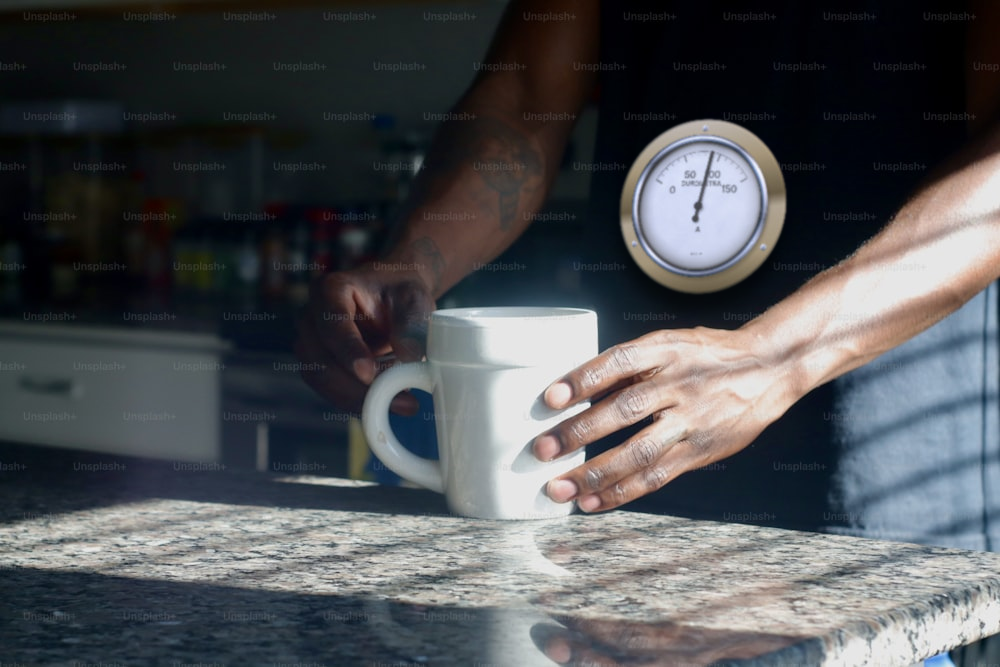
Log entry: 90 A
